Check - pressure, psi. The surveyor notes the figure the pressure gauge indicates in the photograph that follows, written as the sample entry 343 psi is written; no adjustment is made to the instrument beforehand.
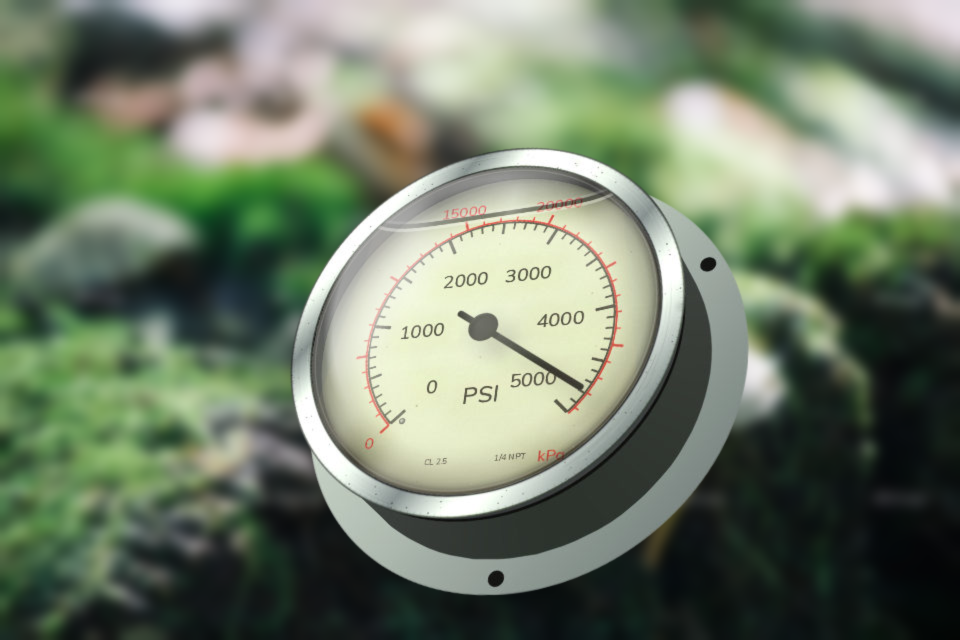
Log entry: 4800 psi
